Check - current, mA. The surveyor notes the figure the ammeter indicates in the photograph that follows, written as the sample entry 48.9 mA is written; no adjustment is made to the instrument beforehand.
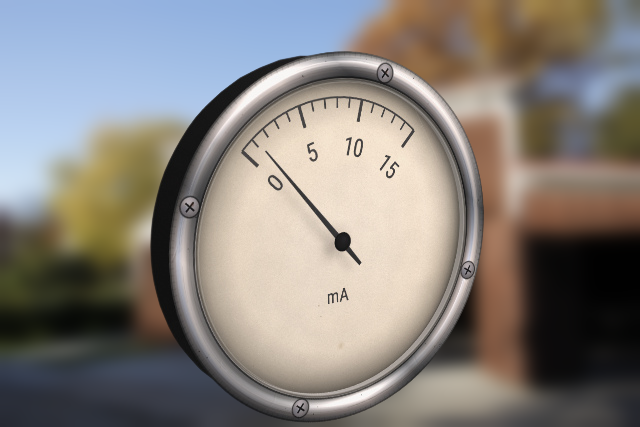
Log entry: 1 mA
